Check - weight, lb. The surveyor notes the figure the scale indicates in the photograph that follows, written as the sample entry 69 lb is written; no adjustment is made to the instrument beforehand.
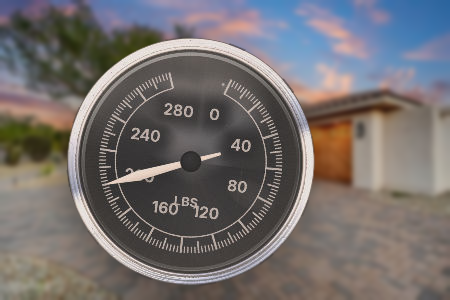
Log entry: 200 lb
